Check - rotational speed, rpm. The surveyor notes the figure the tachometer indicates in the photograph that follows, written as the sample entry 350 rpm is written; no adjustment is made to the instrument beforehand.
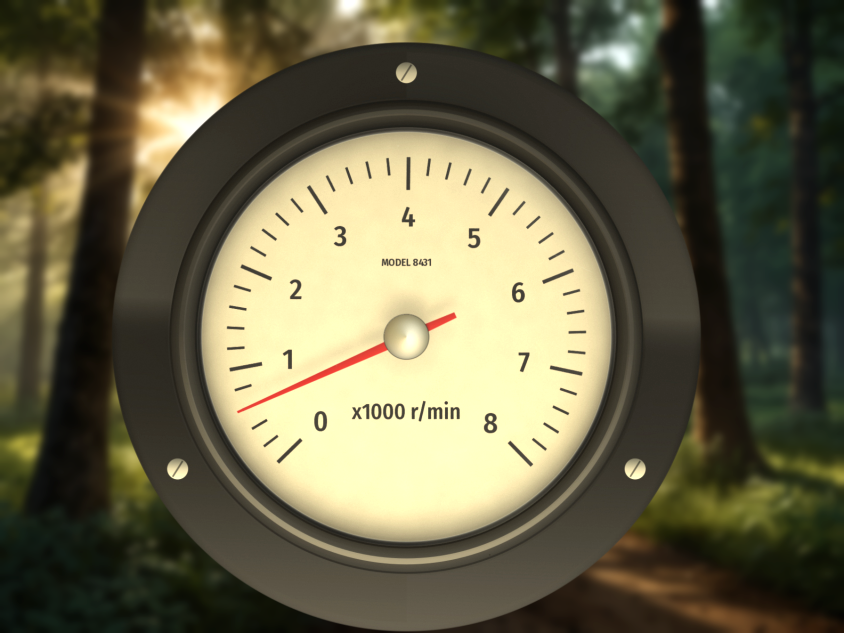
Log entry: 600 rpm
